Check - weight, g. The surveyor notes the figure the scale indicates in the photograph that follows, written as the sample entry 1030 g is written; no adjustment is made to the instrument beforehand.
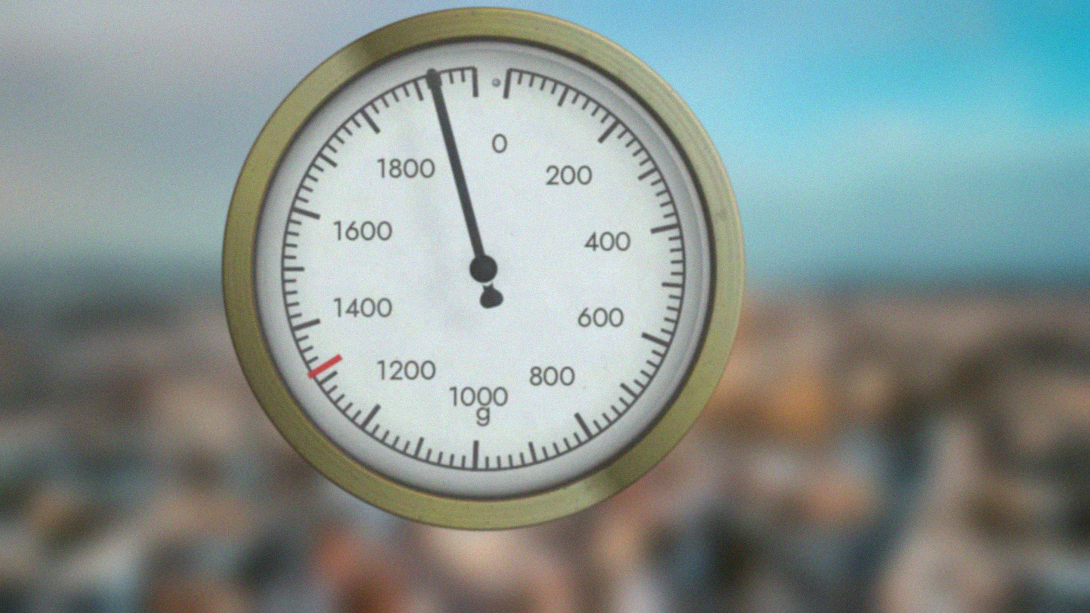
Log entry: 1930 g
